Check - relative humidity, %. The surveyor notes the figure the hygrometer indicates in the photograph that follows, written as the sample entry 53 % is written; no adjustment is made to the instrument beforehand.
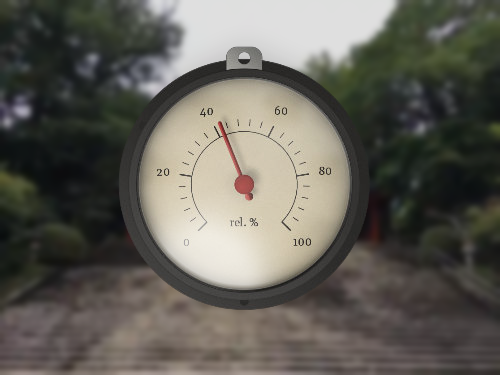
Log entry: 42 %
